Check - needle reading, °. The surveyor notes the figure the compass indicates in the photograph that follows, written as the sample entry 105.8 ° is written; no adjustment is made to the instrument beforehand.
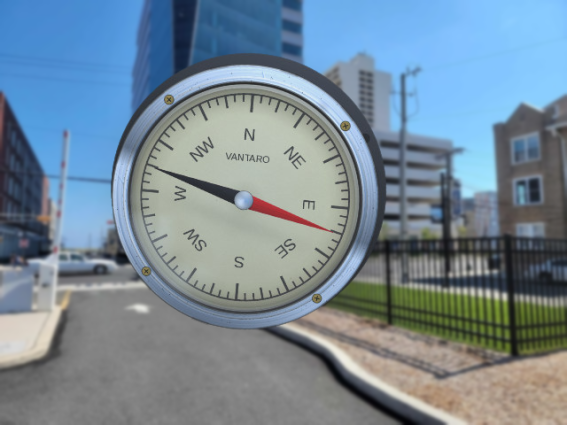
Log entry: 105 °
